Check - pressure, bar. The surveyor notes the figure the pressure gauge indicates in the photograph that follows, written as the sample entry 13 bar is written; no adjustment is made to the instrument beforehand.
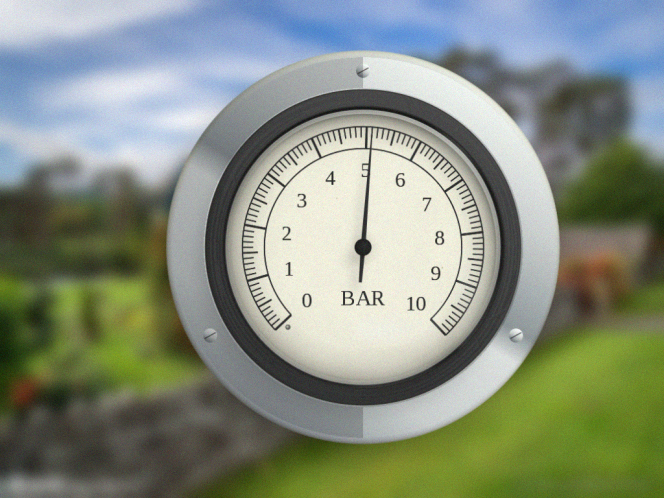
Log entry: 5.1 bar
